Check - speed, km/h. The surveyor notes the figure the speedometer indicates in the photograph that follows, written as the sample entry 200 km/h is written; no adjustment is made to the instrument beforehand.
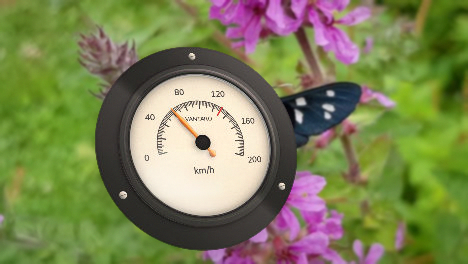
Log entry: 60 km/h
